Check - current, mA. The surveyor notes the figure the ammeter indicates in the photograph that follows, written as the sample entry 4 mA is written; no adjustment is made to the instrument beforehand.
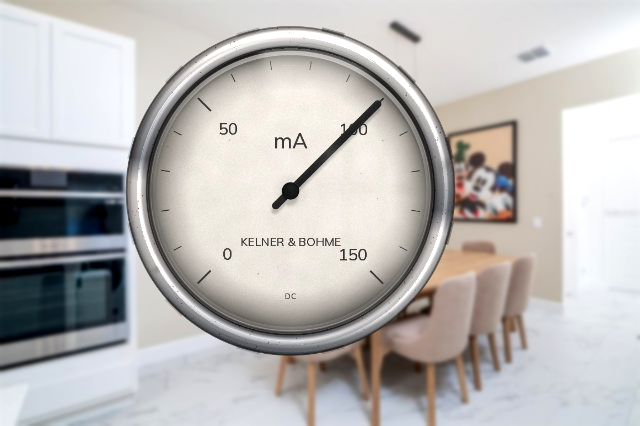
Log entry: 100 mA
